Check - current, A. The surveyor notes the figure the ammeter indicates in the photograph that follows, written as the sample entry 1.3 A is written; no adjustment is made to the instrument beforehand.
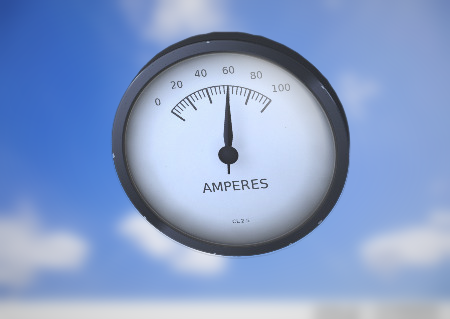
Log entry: 60 A
